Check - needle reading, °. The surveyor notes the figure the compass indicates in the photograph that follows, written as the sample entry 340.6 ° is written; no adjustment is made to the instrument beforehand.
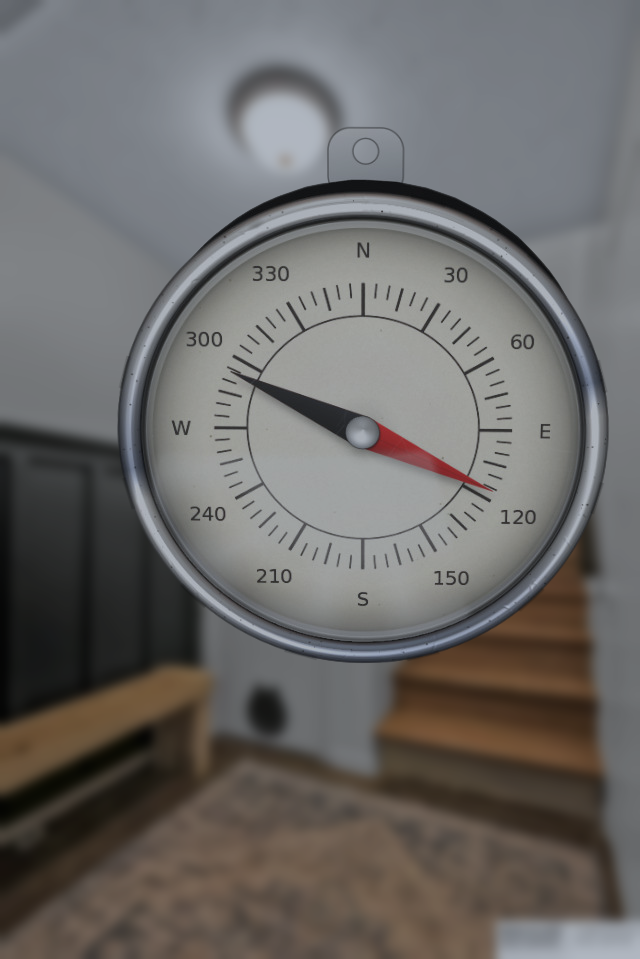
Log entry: 115 °
